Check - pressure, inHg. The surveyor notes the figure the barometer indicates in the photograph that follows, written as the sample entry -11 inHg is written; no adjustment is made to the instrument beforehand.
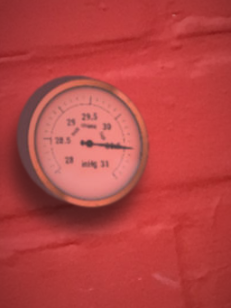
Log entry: 30.5 inHg
